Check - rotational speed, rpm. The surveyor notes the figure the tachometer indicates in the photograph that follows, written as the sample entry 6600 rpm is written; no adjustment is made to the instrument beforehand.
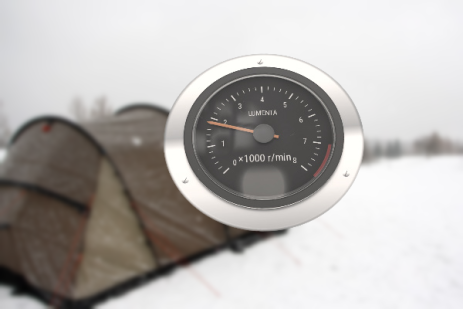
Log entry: 1800 rpm
